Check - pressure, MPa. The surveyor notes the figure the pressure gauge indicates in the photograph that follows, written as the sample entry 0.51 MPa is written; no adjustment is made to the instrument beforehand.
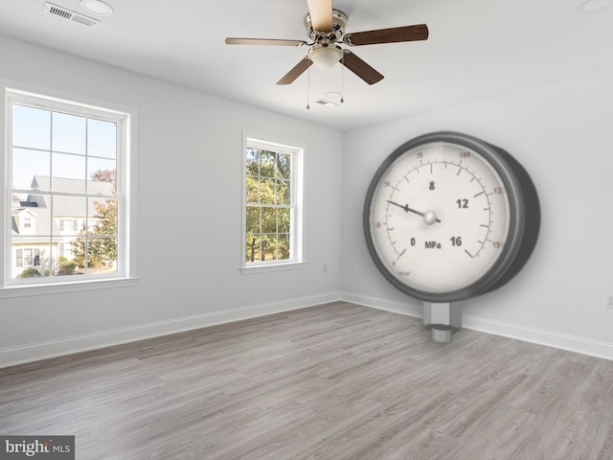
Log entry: 4 MPa
